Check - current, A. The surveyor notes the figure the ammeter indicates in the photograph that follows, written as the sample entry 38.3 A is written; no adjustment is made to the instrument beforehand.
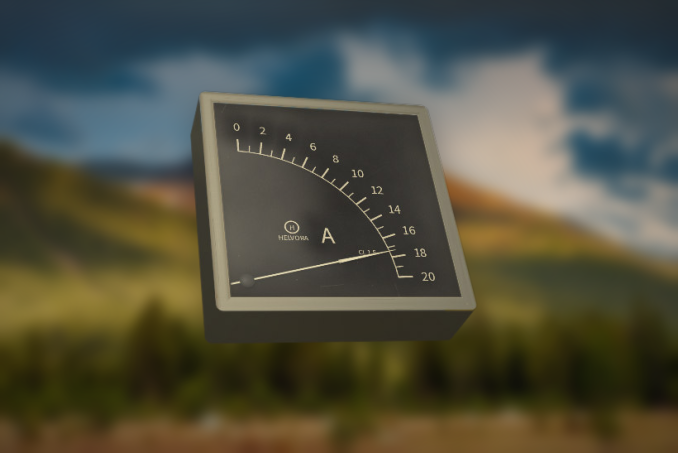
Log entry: 17.5 A
